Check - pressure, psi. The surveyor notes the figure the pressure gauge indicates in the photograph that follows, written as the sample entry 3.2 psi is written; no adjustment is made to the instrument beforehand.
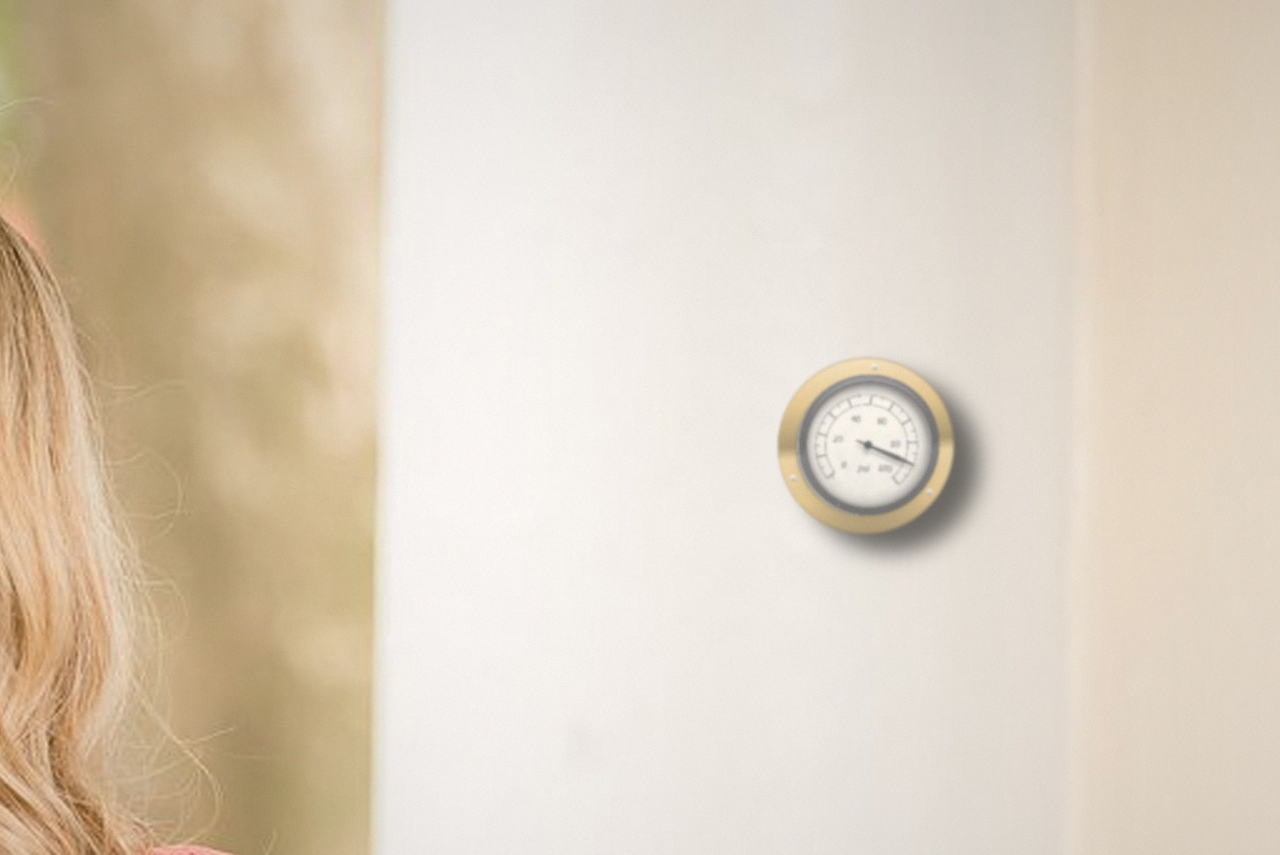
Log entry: 90 psi
